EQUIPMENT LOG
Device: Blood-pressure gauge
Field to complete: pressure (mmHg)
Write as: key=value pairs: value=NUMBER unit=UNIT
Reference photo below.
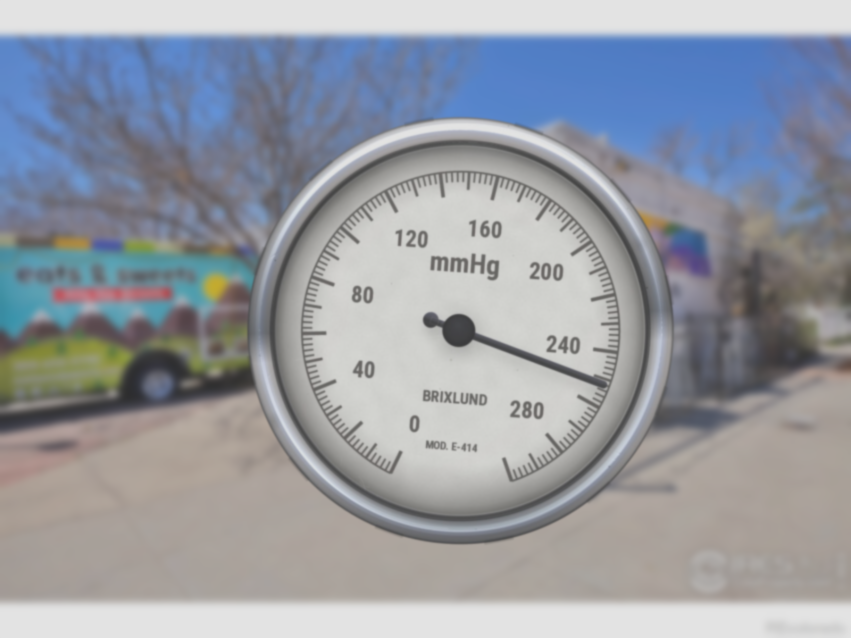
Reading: value=252 unit=mmHg
